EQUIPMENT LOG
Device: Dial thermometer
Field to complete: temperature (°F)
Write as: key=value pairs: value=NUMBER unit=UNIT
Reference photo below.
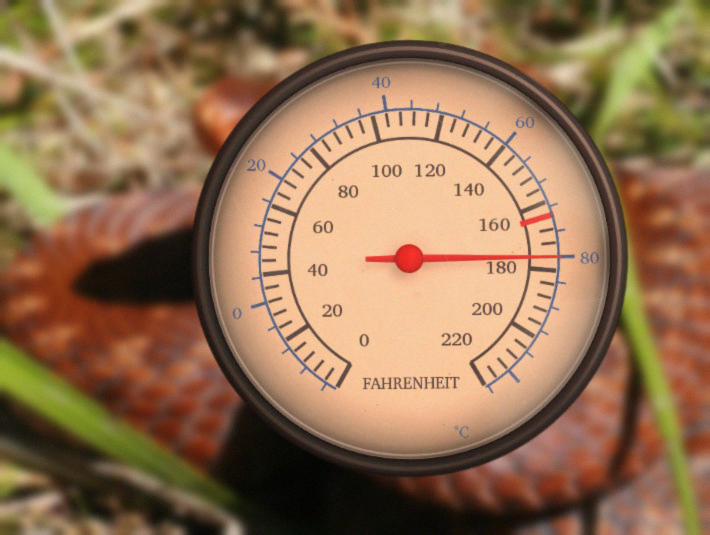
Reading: value=176 unit=°F
